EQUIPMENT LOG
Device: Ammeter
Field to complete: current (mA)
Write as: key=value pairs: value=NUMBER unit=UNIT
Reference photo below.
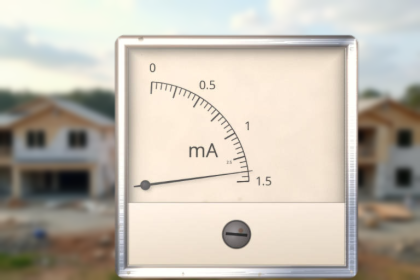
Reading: value=1.4 unit=mA
